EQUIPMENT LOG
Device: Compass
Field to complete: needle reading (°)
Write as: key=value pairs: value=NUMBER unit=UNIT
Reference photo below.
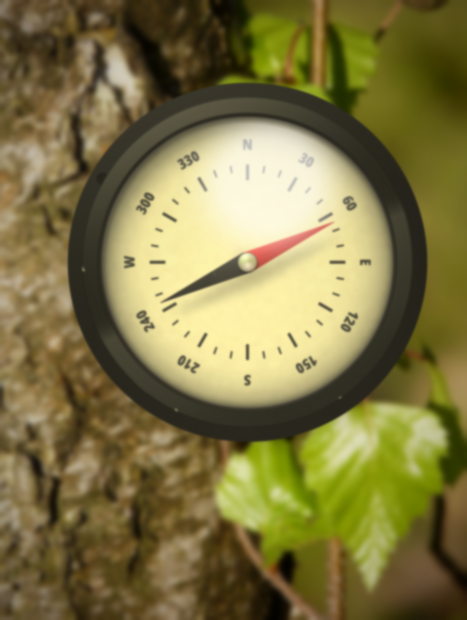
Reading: value=65 unit=°
